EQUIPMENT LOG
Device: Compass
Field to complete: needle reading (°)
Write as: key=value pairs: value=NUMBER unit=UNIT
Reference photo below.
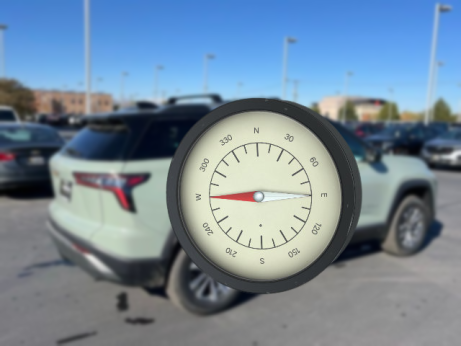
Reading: value=270 unit=°
